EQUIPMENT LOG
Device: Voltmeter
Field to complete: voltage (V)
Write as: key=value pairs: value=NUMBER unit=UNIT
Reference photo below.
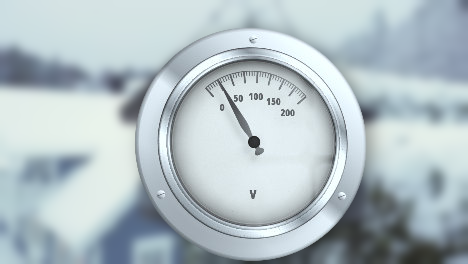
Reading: value=25 unit=V
